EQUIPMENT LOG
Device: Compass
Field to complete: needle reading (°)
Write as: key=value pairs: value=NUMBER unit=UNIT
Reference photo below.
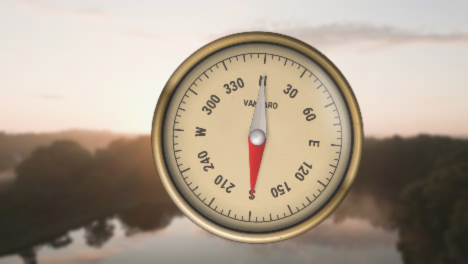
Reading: value=180 unit=°
